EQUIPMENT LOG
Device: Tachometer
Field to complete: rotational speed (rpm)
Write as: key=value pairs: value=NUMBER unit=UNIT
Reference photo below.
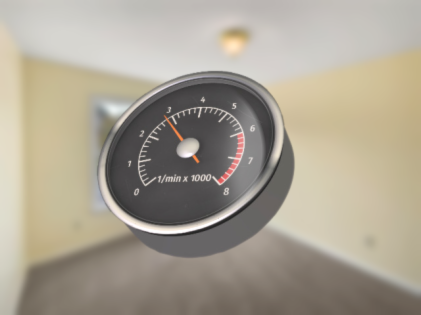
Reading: value=2800 unit=rpm
